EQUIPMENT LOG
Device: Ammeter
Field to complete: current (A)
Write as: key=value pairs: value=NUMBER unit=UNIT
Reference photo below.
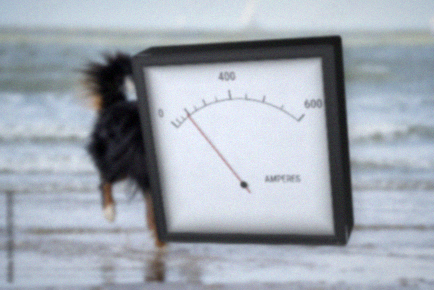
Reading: value=200 unit=A
